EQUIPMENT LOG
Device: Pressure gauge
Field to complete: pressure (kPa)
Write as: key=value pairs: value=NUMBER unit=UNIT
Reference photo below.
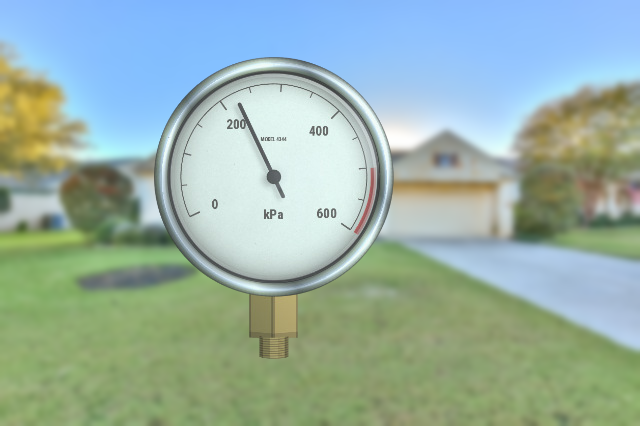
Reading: value=225 unit=kPa
